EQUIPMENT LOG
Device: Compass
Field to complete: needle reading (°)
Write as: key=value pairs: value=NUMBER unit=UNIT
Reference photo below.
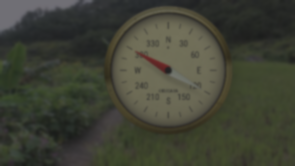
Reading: value=300 unit=°
